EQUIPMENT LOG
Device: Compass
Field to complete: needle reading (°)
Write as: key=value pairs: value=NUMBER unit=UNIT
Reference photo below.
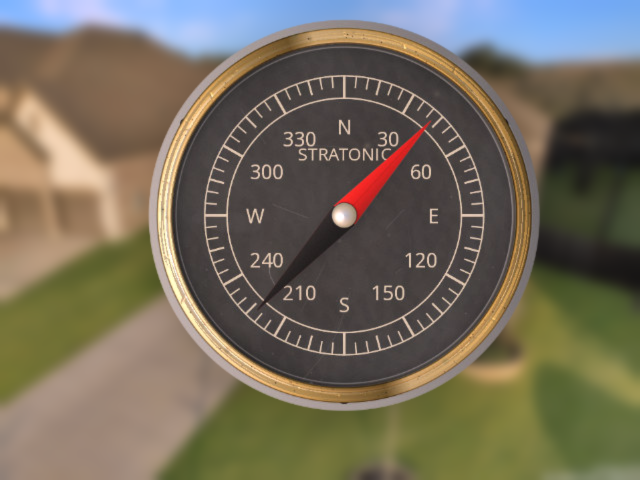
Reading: value=42.5 unit=°
